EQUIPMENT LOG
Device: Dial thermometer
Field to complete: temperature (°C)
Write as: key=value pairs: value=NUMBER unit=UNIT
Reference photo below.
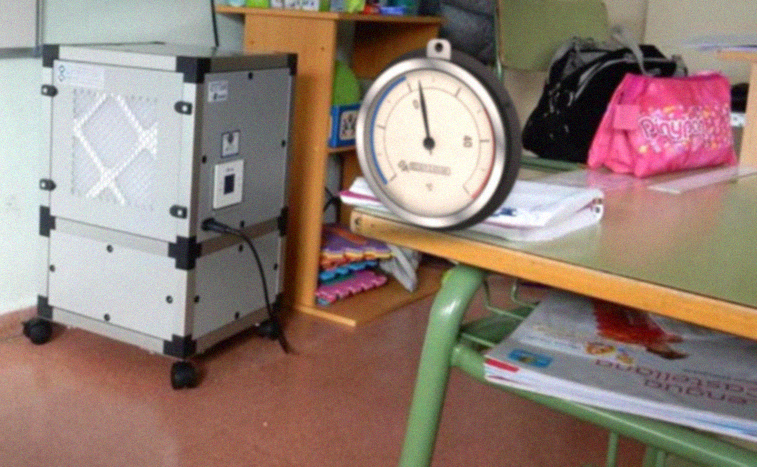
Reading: value=5 unit=°C
